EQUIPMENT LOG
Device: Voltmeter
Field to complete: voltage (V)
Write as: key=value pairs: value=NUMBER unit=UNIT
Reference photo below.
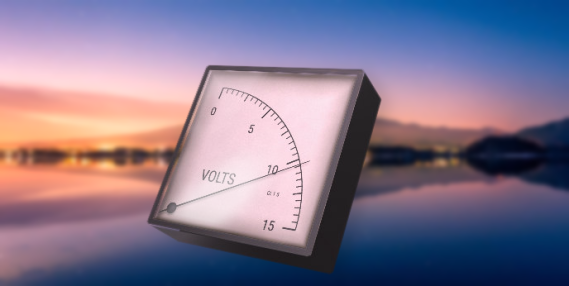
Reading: value=10.5 unit=V
